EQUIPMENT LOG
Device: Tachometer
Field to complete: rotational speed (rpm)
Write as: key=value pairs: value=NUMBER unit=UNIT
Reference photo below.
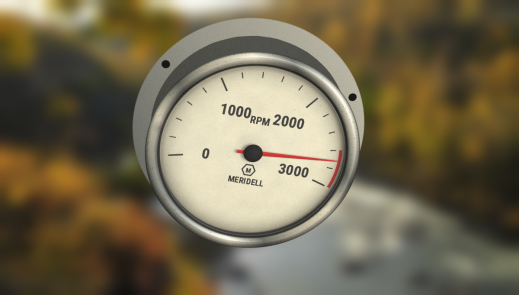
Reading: value=2700 unit=rpm
